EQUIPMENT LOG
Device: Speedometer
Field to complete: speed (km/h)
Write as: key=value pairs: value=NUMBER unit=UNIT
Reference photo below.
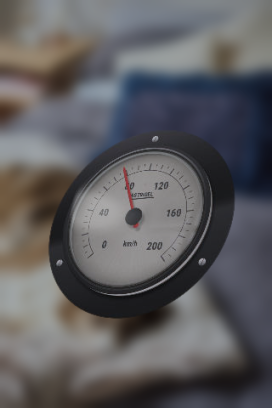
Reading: value=80 unit=km/h
